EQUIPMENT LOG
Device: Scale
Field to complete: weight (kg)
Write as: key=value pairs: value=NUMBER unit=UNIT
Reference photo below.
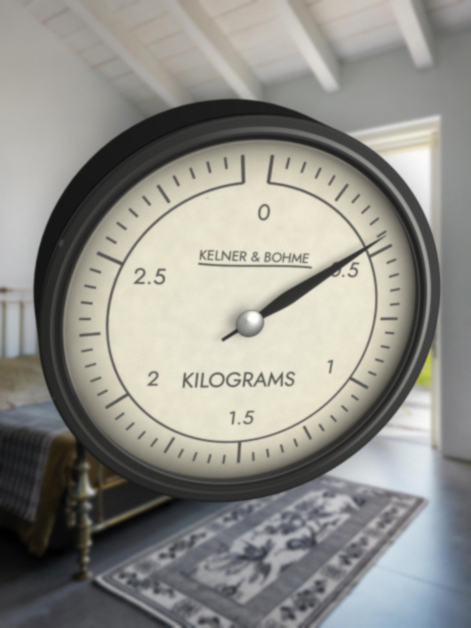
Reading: value=0.45 unit=kg
